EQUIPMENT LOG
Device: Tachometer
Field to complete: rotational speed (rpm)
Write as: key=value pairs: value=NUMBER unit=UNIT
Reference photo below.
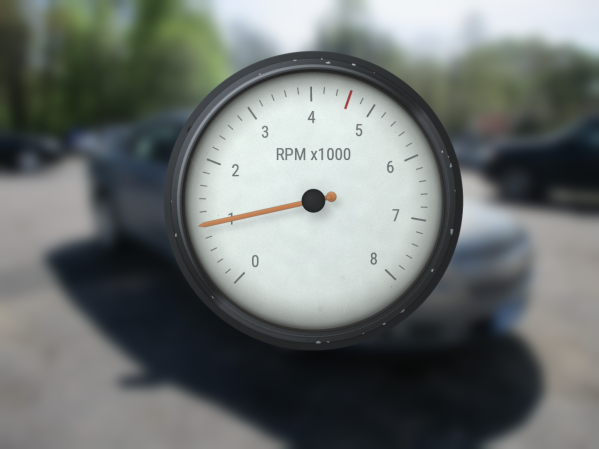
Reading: value=1000 unit=rpm
